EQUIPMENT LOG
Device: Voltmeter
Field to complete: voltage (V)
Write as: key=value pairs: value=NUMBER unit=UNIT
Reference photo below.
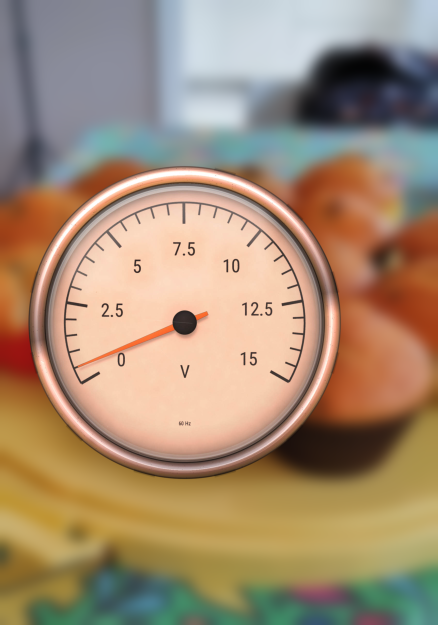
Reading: value=0.5 unit=V
